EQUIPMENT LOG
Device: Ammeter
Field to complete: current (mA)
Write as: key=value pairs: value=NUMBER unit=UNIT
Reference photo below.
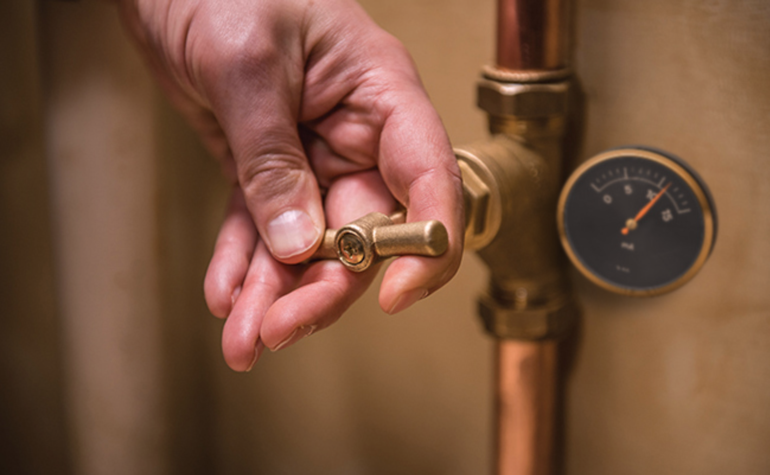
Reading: value=11 unit=mA
